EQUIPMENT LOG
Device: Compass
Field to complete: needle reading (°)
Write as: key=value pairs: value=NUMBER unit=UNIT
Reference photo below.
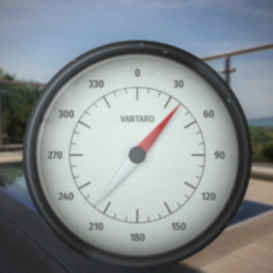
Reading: value=40 unit=°
